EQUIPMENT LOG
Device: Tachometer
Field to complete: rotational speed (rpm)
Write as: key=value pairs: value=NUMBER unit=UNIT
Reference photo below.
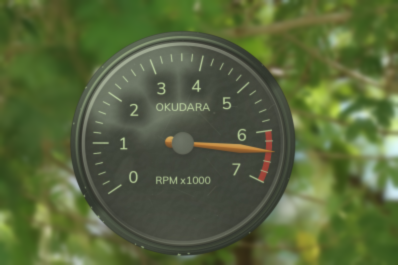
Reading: value=6400 unit=rpm
